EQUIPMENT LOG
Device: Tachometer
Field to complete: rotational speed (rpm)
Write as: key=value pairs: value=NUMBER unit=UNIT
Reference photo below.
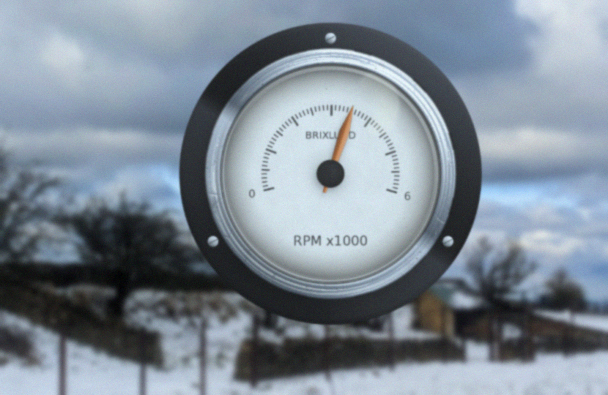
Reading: value=3500 unit=rpm
